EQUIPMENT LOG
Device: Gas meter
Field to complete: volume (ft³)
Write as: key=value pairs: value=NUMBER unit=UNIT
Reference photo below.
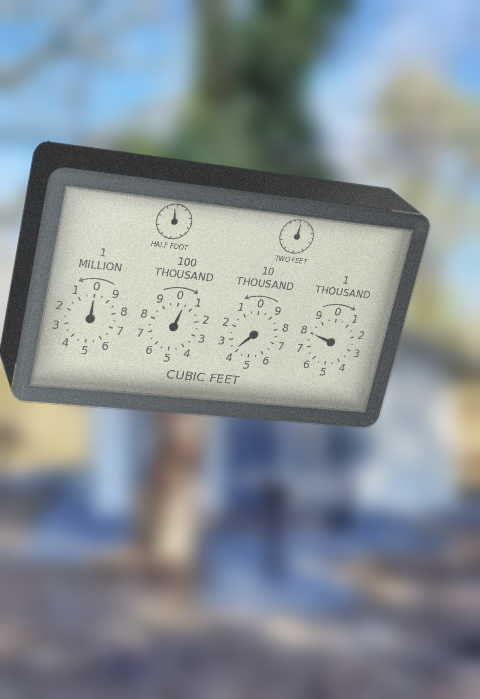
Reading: value=3800 unit=ft³
